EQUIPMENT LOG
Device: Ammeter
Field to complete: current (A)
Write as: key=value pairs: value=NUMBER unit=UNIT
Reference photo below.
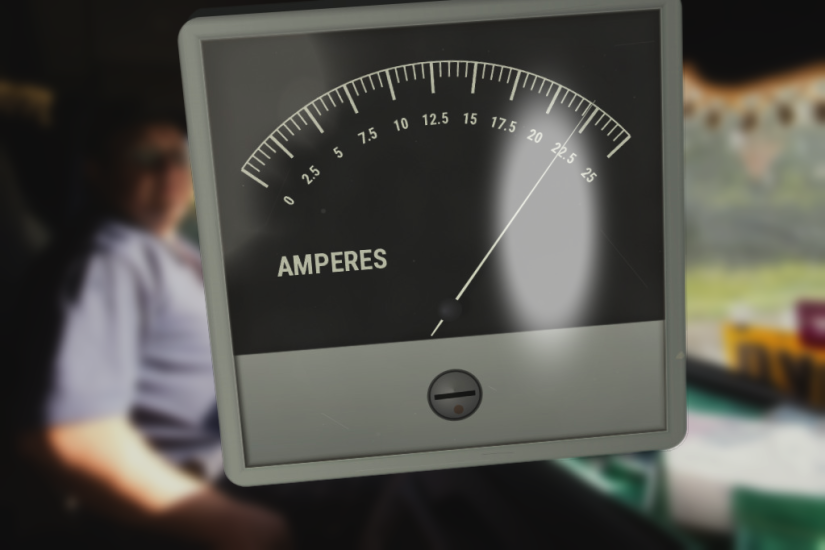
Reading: value=22 unit=A
